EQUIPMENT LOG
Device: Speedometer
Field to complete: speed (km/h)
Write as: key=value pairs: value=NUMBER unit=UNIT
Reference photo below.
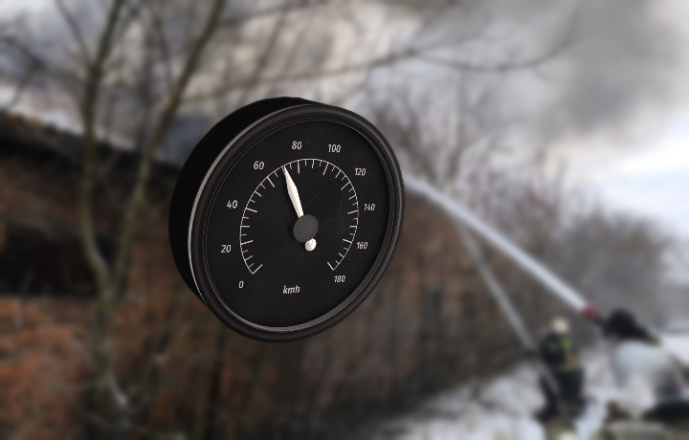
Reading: value=70 unit=km/h
